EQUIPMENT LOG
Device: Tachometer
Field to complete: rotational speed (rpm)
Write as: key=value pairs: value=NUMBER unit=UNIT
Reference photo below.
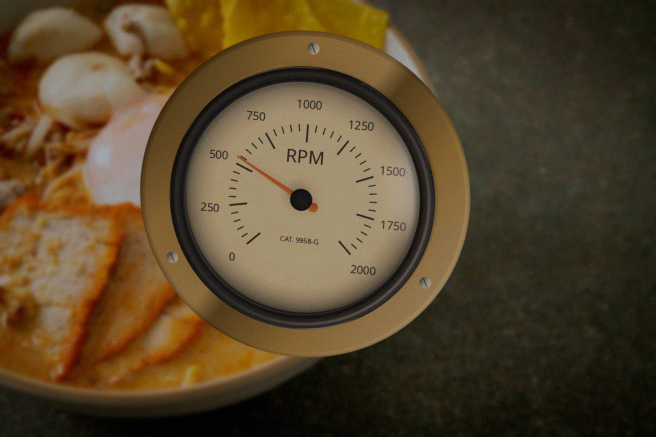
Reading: value=550 unit=rpm
